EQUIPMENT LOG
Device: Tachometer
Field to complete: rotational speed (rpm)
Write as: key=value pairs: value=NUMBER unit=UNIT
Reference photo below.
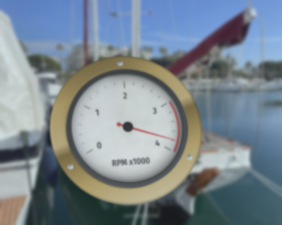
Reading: value=3800 unit=rpm
